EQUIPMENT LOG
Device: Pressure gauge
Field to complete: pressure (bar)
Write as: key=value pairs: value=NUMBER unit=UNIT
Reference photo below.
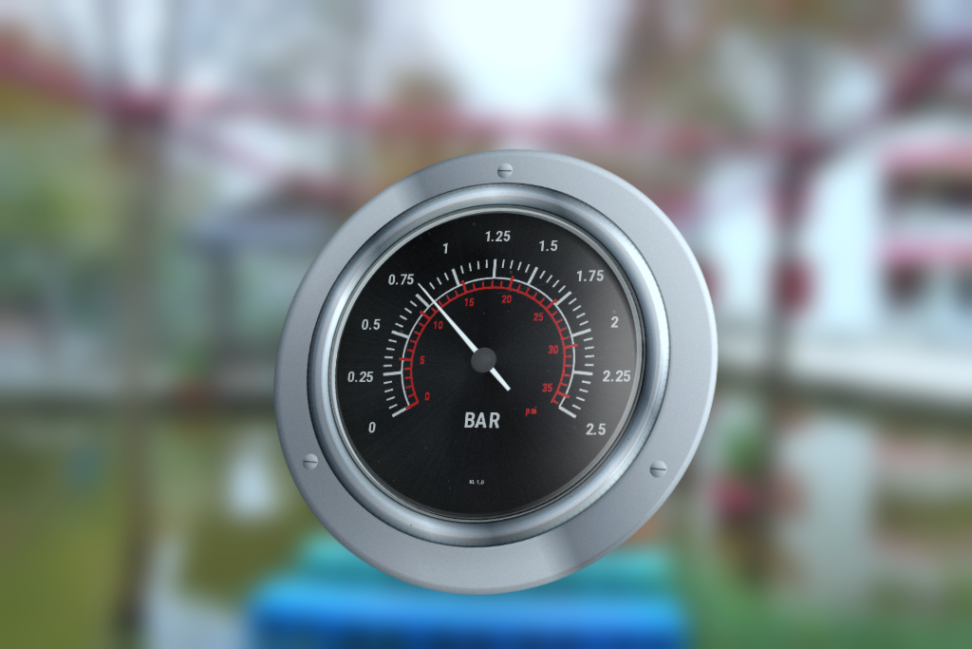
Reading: value=0.8 unit=bar
